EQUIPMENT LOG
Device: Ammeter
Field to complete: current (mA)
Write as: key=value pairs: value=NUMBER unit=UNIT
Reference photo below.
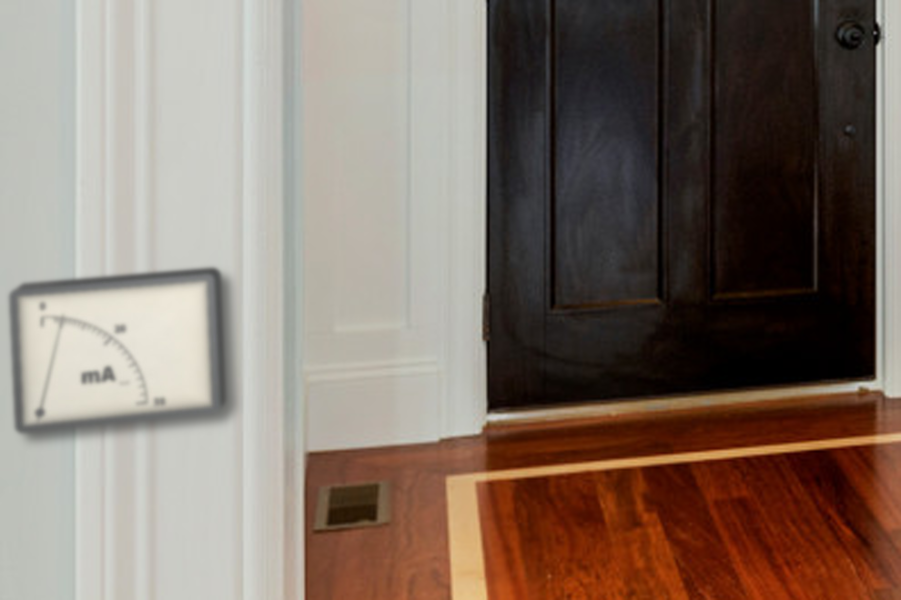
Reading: value=10 unit=mA
